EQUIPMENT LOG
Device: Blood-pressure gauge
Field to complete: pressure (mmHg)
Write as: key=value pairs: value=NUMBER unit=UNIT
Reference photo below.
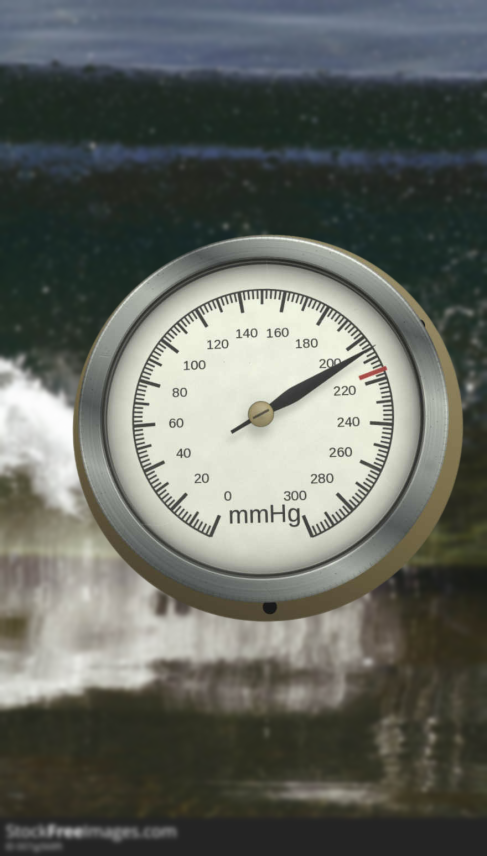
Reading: value=206 unit=mmHg
